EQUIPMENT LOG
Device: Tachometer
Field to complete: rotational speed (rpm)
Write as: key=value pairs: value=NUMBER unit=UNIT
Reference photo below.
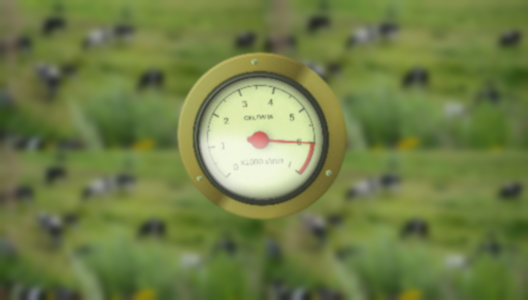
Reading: value=6000 unit=rpm
